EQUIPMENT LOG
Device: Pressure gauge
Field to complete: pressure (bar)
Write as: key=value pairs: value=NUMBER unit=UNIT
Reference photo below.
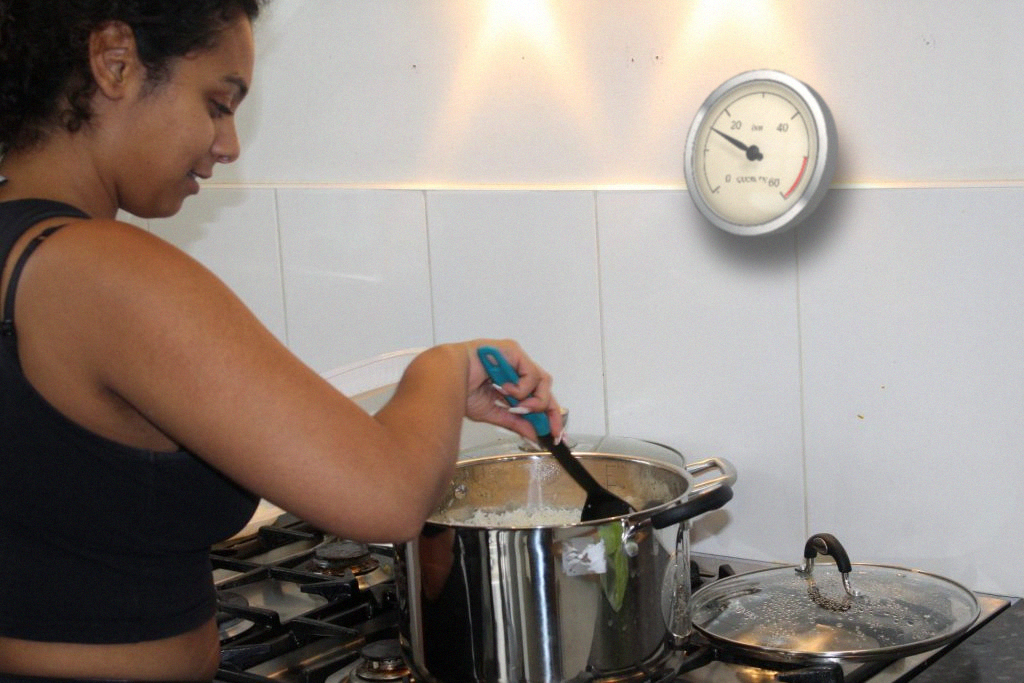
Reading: value=15 unit=bar
